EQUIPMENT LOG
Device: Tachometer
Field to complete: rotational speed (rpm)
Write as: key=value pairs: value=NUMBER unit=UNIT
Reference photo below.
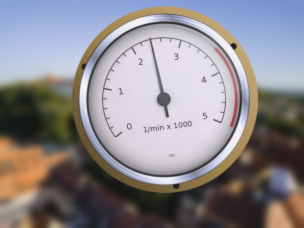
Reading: value=2400 unit=rpm
